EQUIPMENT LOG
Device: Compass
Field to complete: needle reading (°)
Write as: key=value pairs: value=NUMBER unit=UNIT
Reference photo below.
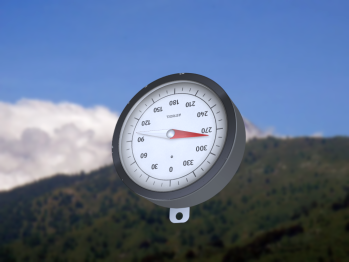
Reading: value=280 unit=°
